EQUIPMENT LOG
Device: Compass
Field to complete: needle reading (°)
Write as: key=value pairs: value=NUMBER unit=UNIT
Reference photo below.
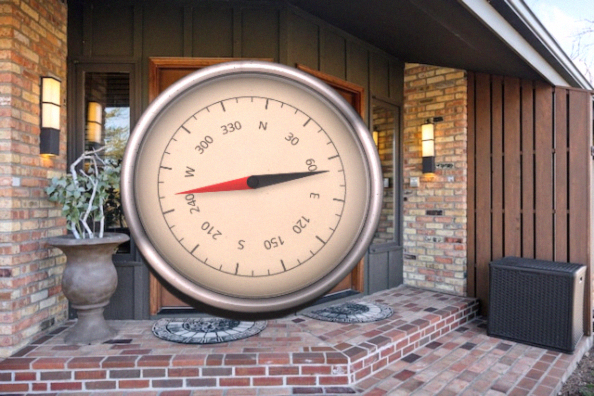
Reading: value=250 unit=°
